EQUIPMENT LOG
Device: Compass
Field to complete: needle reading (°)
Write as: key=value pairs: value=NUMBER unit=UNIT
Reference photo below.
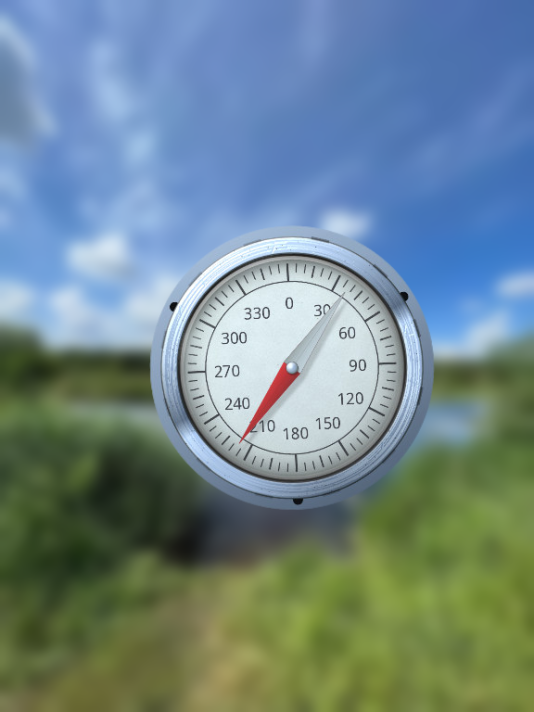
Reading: value=217.5 unit=°
